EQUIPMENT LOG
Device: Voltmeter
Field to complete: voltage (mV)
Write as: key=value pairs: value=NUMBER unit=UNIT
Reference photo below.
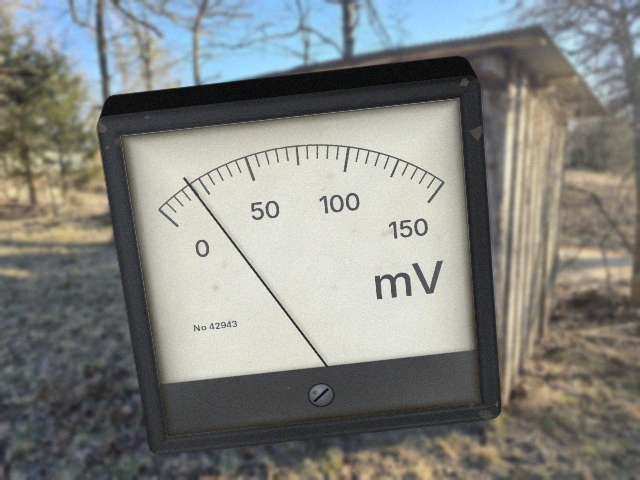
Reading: value=20 unit=mV
